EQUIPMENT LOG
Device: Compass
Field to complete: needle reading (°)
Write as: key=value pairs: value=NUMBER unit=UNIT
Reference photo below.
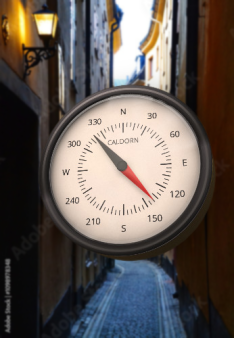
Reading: value=140 unit=°
